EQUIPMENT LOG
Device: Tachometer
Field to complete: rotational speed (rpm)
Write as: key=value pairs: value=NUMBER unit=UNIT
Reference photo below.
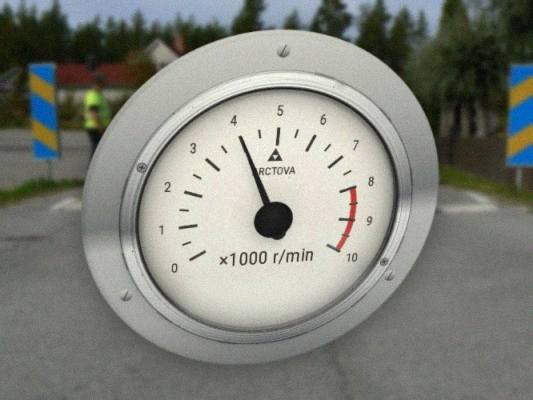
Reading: value=4000 unit=rpm
